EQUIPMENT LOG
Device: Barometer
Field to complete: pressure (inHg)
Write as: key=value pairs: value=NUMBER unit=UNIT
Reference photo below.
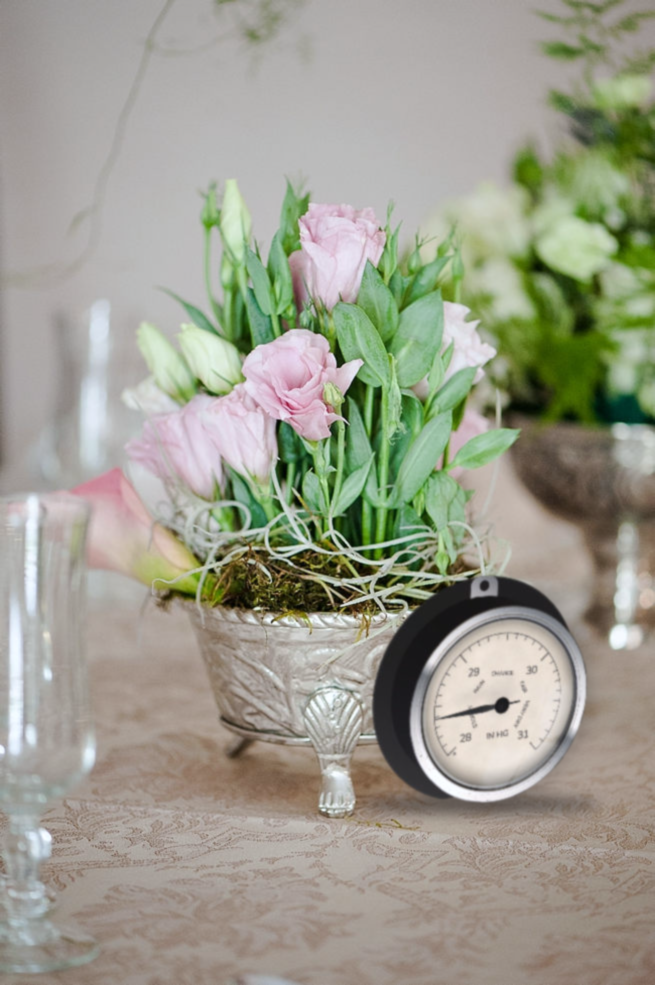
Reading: value=28.4 unit=inHg
